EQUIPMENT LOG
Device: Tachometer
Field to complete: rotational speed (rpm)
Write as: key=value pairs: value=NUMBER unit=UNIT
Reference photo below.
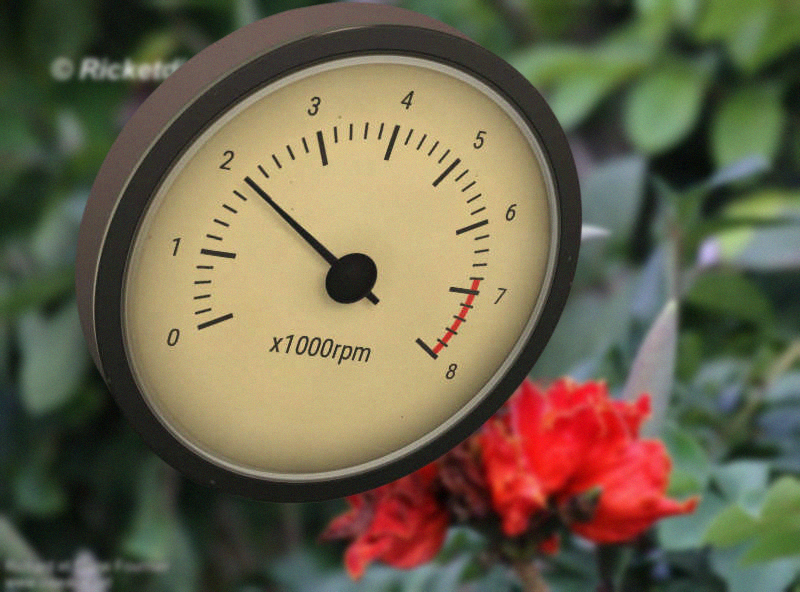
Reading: value=2000 unit=rpm
